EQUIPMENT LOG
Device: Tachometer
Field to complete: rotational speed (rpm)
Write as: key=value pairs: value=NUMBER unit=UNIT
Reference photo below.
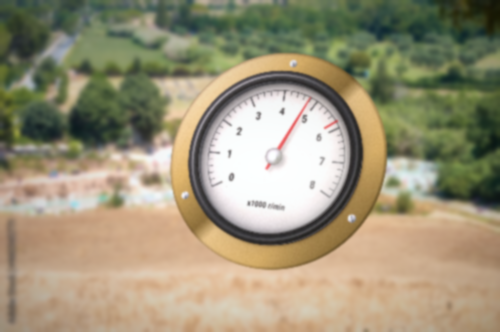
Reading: value=4800 unit=rpm
